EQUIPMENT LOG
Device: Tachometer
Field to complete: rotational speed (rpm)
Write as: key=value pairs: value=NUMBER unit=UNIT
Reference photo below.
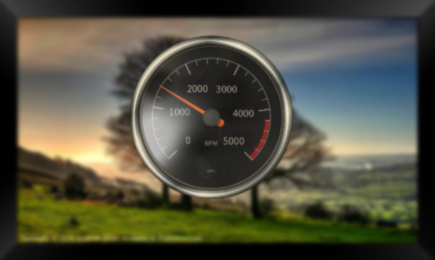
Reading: value=1400 unit=rpm
